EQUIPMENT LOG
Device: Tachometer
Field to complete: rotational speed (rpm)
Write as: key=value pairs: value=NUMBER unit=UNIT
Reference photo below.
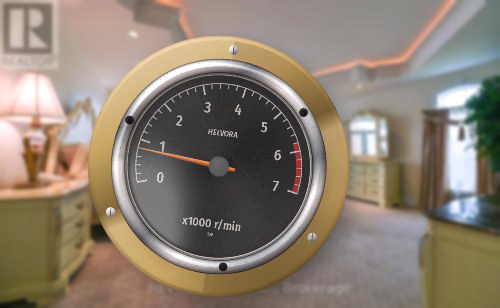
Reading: value=800 unit=rpm
